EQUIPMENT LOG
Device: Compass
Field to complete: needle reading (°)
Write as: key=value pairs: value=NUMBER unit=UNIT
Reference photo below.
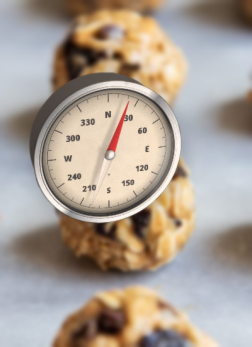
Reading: value=20 unit=°
